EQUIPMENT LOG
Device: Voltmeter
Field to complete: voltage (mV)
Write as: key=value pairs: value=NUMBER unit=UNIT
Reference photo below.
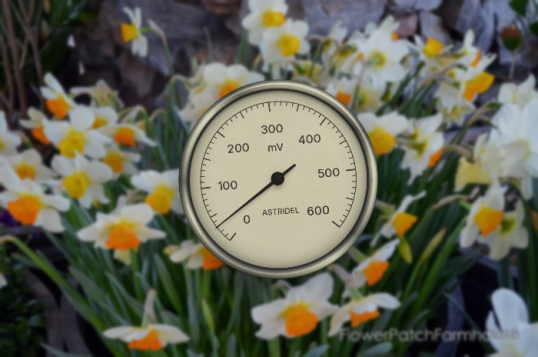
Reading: value=30 unit=mV
